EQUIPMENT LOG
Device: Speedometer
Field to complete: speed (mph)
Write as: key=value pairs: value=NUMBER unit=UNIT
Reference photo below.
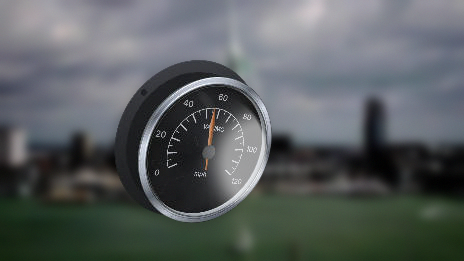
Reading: value=55 unit=mph
